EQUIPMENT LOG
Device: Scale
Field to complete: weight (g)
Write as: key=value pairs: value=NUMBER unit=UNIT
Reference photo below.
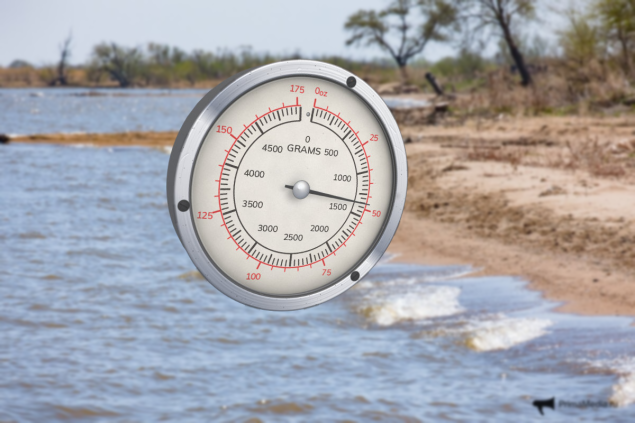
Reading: value=1350 unit=g
